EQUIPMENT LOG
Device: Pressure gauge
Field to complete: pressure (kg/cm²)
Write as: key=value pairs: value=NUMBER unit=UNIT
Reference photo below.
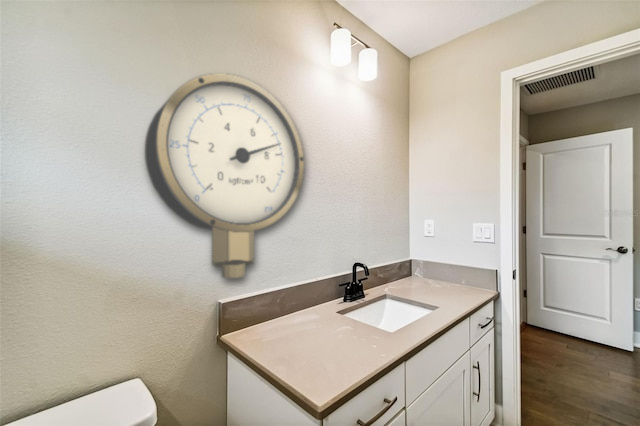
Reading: value=7.5 unit=kg/cm²
